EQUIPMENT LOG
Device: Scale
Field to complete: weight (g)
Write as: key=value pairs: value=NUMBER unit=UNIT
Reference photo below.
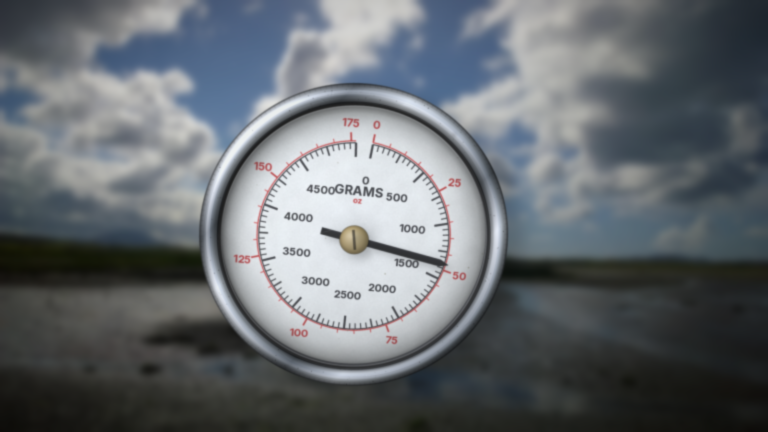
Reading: value=1350 unit=g
